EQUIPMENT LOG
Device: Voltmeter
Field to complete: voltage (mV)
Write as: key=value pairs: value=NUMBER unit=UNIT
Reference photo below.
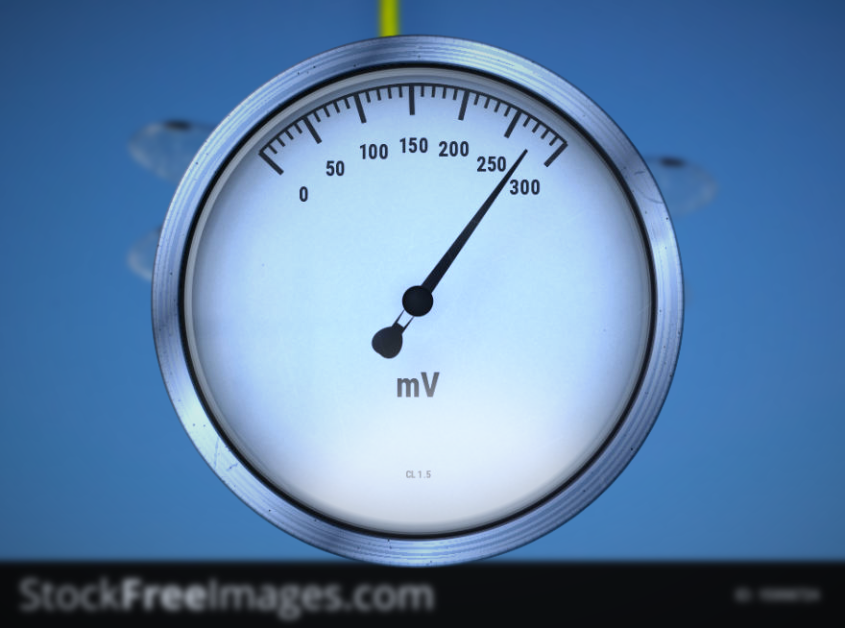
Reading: value=275 unit=mV
